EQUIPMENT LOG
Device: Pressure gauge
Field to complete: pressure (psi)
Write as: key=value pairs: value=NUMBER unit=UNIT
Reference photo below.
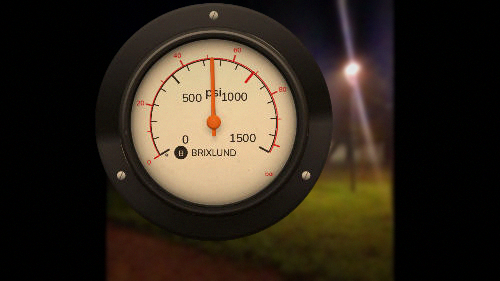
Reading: value=750 unit=psi
